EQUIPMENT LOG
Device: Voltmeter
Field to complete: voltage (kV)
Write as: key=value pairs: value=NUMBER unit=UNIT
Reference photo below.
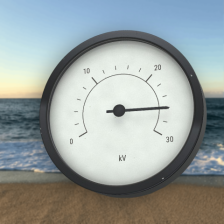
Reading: value=26 unit=kV
